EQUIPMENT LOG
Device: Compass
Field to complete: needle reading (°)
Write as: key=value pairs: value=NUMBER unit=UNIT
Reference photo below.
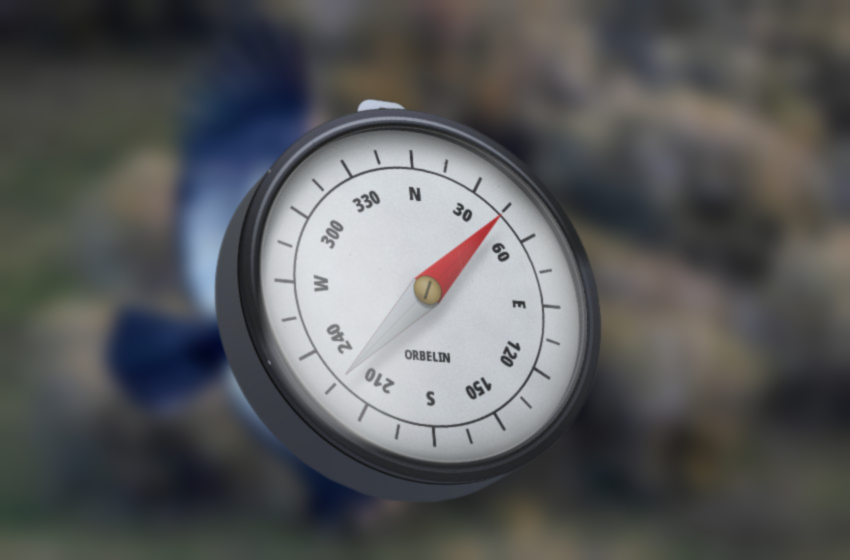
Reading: value=45 unit=°
